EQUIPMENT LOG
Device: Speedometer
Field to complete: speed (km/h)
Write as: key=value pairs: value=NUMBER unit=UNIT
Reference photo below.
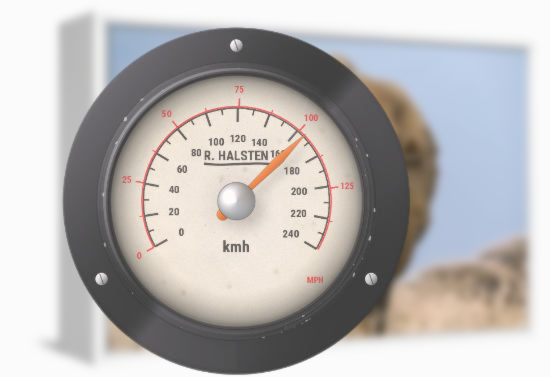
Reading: value=165 unit=km/h
